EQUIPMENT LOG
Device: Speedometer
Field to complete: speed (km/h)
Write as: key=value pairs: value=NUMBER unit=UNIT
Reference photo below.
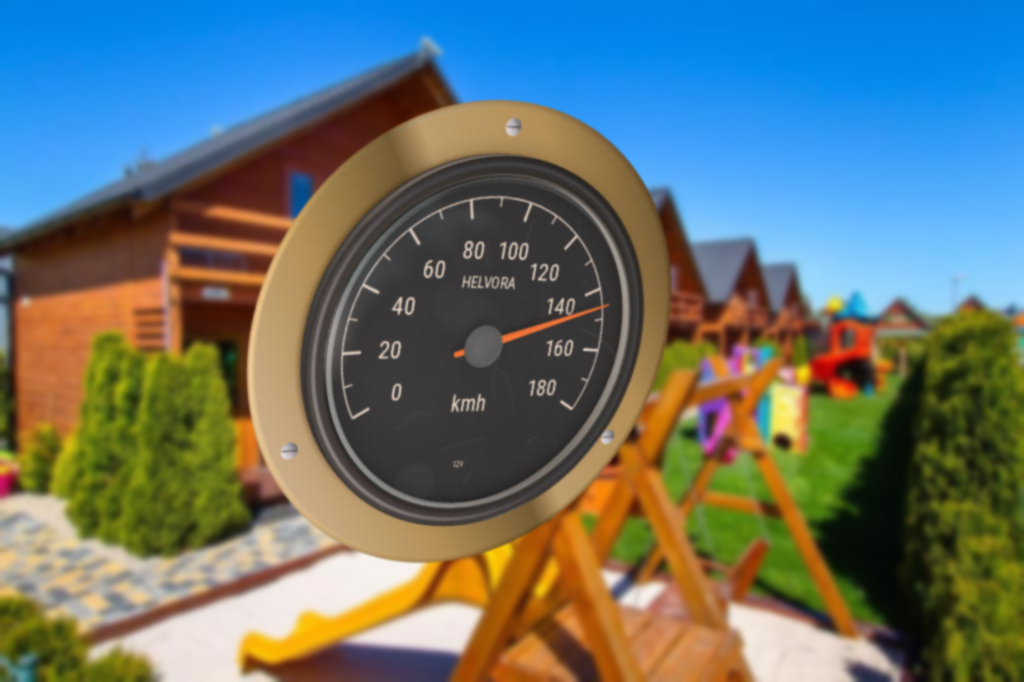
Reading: value=145 unit=km/h
